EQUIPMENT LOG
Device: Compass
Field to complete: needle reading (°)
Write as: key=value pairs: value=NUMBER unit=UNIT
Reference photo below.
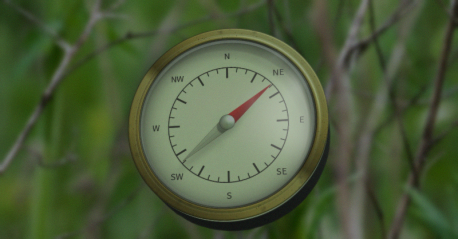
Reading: value=50 unit=°
